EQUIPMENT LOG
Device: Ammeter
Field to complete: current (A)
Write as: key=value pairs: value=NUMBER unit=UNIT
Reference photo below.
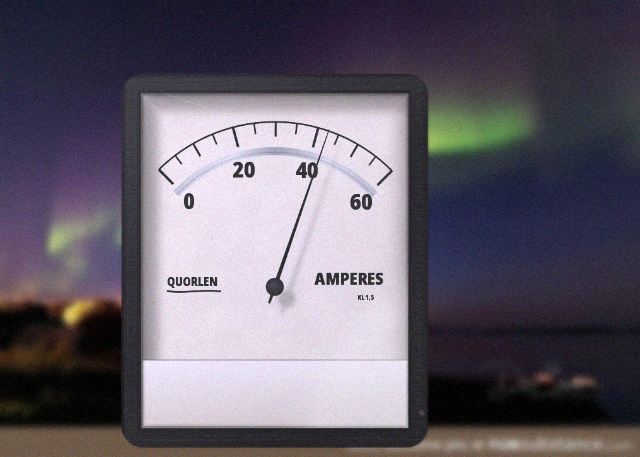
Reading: value=42.5 unit=A
